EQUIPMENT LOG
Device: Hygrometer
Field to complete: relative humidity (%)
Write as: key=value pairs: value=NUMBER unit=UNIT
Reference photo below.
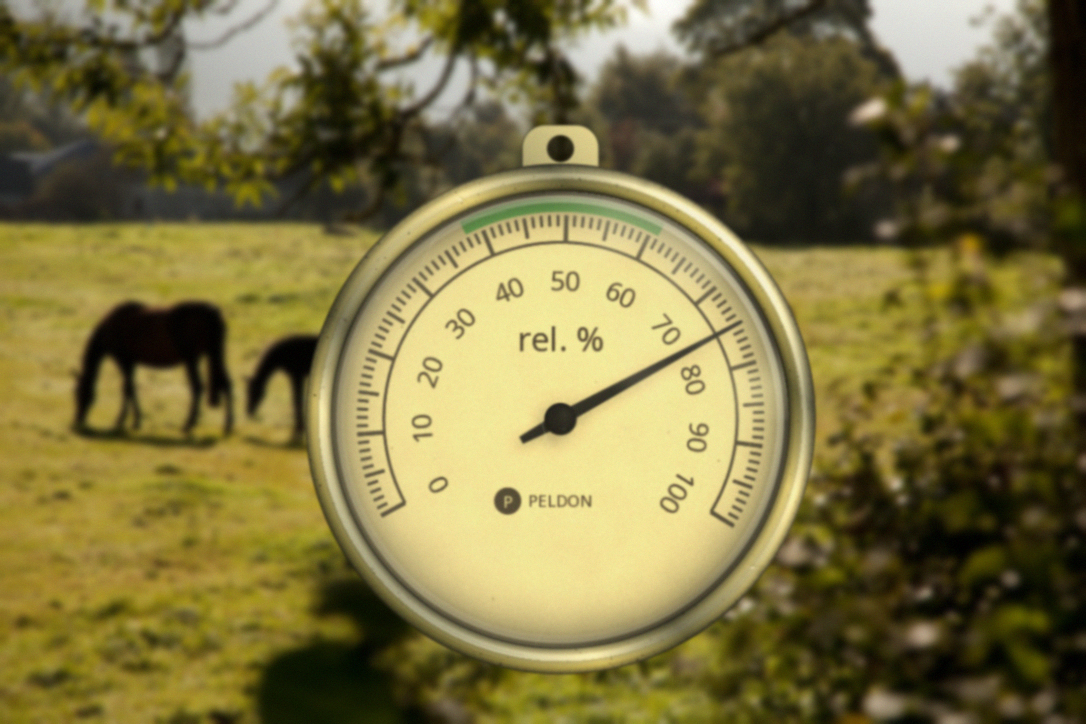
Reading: value=75 unit=%
